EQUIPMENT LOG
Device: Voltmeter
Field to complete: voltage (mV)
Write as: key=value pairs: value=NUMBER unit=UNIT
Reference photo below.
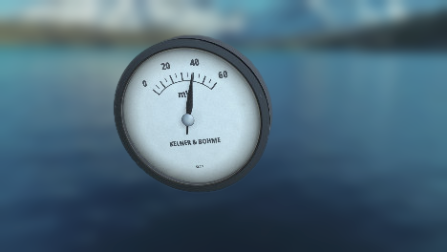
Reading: value=40 unit=mV
